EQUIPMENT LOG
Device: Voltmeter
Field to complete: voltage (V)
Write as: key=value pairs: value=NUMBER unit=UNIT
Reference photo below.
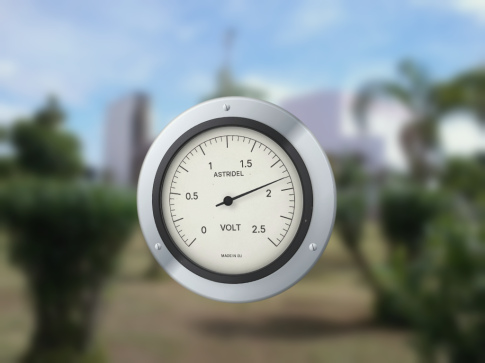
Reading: value=1.9 unit=V
